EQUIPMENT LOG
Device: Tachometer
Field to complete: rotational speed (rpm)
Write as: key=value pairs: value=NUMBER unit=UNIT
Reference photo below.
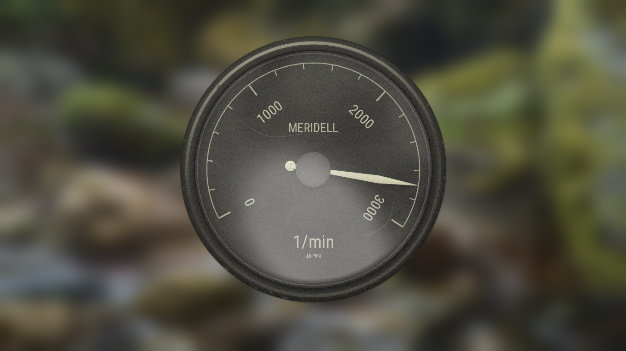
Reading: value=2700 unit=rpm
